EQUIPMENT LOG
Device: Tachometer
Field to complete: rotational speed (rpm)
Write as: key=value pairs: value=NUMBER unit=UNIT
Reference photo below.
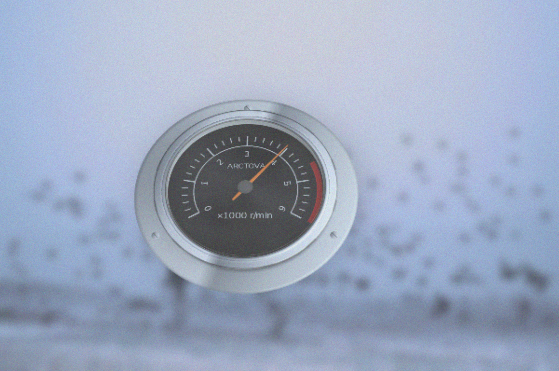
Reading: value=4000 unit=rpm
